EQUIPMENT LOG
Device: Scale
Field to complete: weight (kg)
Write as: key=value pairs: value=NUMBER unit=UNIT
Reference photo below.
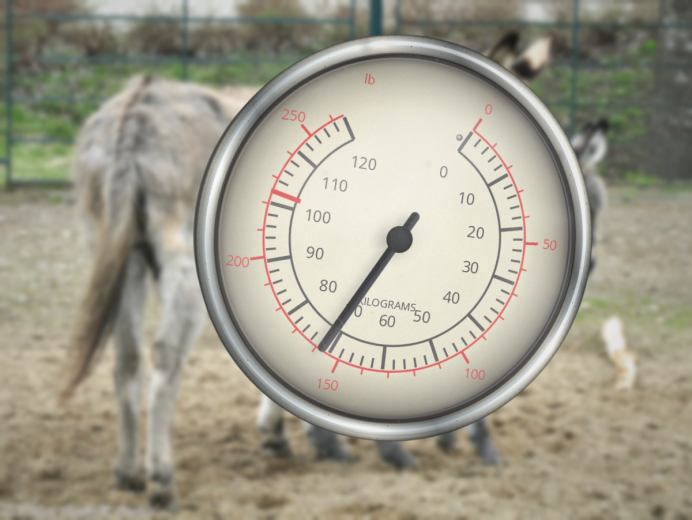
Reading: value=72 unit=kg
